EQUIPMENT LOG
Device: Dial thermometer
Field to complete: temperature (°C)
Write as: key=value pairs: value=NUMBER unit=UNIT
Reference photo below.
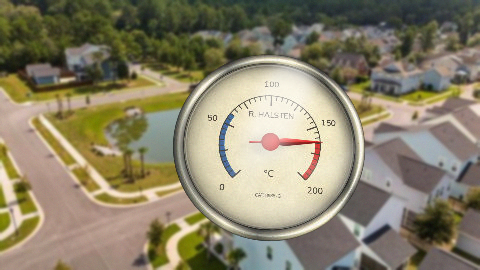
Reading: value=165 unit=°C
